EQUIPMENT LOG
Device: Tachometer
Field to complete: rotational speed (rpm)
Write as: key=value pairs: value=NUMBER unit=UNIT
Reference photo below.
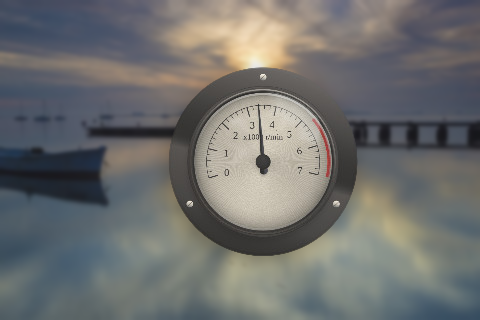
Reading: value=3400 unit=rpm
